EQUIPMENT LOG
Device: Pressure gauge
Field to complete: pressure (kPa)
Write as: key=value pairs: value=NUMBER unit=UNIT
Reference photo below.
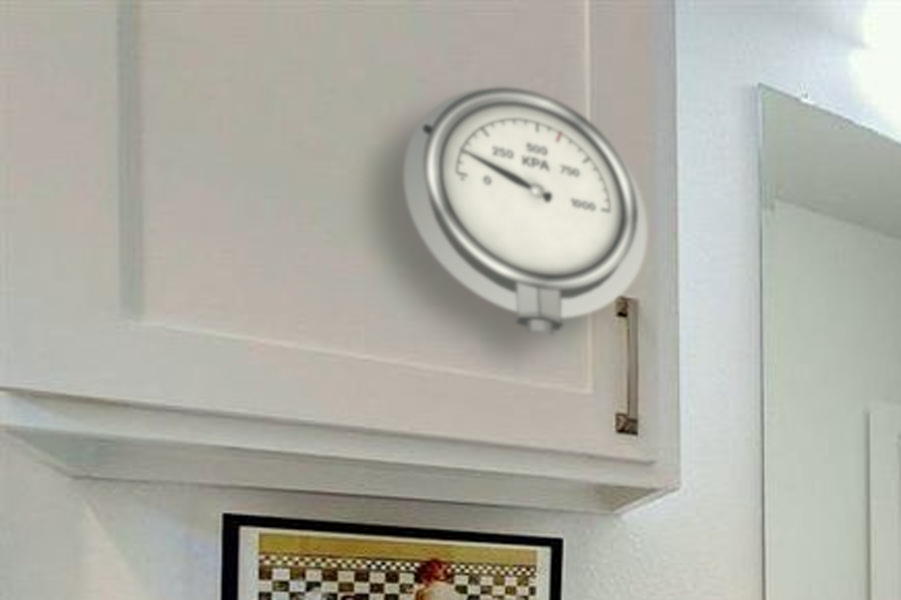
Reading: value=100 unit=kPa
